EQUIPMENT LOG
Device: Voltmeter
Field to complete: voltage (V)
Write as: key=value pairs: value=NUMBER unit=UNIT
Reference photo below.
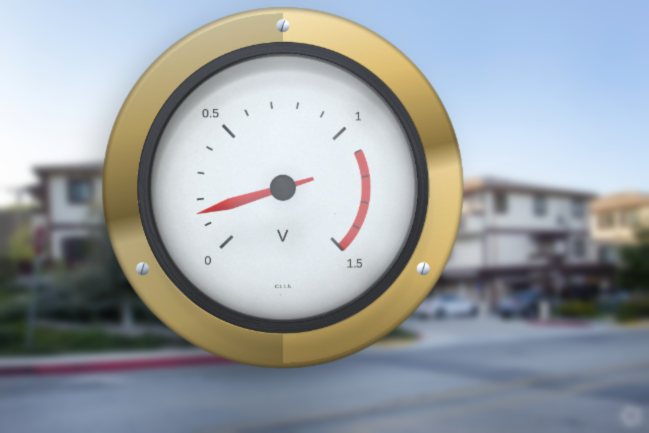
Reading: value=0.15 unit=V
